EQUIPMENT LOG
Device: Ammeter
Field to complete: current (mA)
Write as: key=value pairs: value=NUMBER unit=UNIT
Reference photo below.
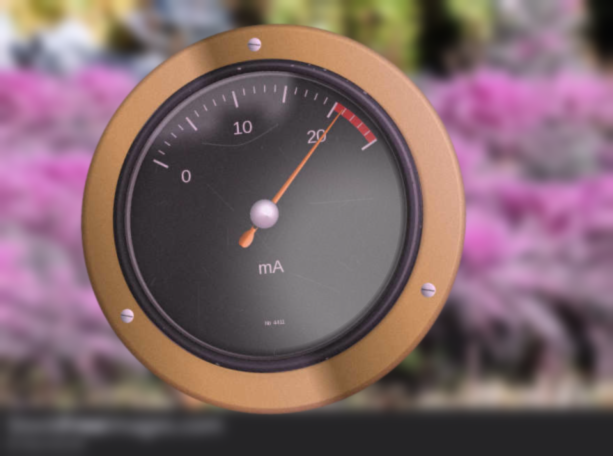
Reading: value=21 unit=mA
